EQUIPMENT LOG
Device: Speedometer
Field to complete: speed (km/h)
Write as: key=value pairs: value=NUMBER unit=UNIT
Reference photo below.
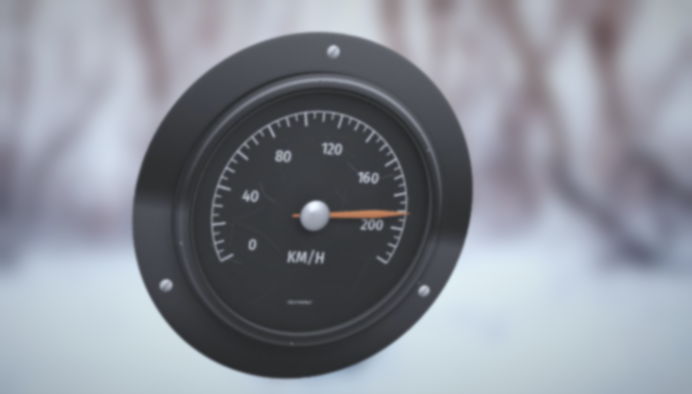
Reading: value=190 unit=km/h
